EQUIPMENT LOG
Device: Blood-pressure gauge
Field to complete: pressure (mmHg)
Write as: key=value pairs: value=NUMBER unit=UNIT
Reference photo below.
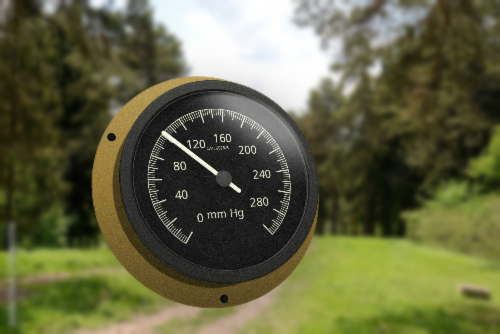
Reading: value=100 unit=mmHg
